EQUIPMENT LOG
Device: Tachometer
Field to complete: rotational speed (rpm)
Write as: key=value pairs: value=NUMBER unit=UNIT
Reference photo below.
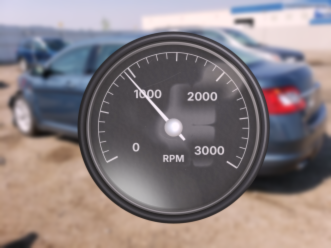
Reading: value=950 unit=rpm
